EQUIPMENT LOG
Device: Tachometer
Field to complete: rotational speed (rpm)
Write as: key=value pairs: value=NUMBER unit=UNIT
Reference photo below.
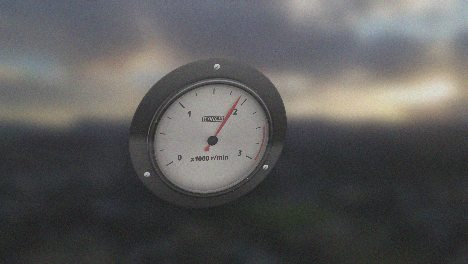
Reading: value=1875 unit=rpm
